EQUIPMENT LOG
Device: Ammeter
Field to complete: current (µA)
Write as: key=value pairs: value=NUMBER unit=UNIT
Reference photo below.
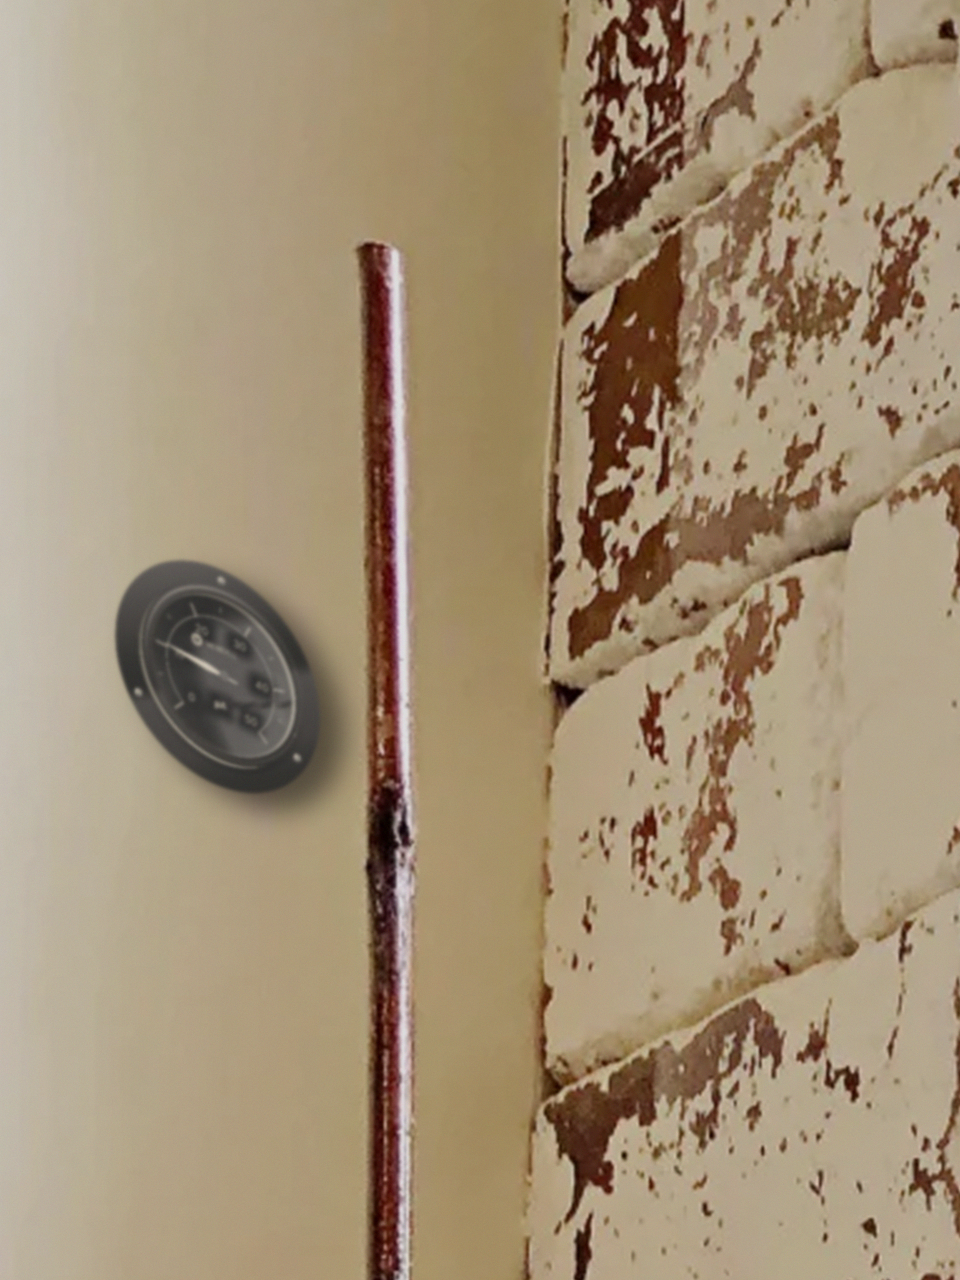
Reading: value=10 unit=µA
